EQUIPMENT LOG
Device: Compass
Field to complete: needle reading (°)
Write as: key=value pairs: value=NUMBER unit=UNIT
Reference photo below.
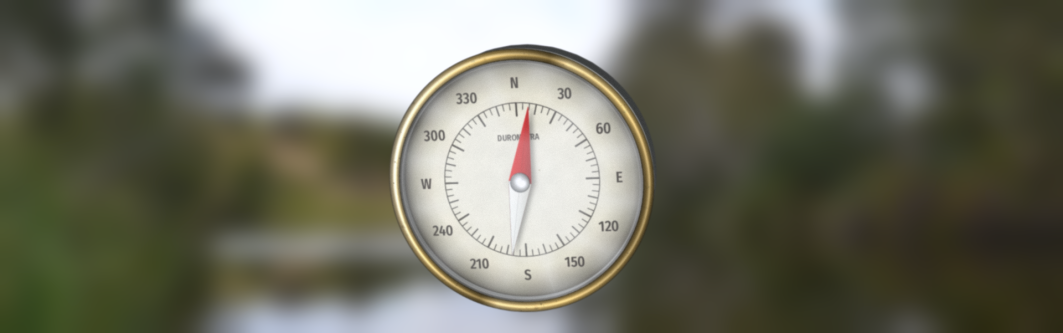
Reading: value=10 unit=°
